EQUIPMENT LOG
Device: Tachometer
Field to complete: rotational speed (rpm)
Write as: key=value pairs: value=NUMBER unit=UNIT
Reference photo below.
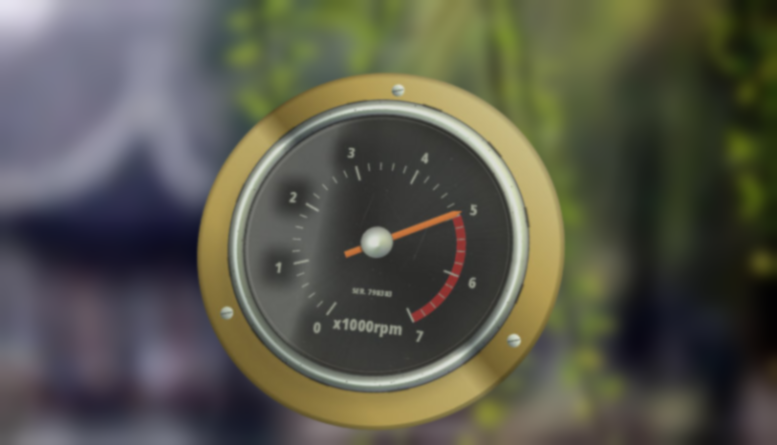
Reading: value=5000 unit=rpm
